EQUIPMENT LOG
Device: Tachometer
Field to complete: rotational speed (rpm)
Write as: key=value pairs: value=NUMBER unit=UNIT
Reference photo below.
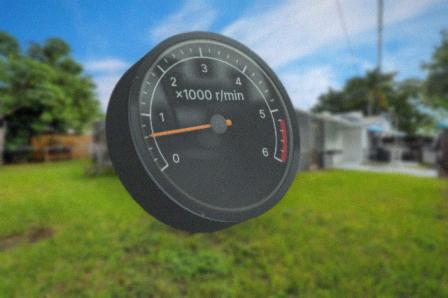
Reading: value=600 unit=rpm
